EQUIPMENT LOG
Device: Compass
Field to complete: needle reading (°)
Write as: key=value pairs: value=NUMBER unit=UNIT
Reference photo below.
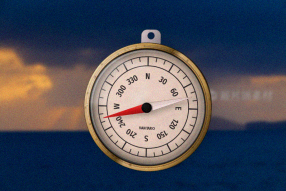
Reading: value=255 unit=°
